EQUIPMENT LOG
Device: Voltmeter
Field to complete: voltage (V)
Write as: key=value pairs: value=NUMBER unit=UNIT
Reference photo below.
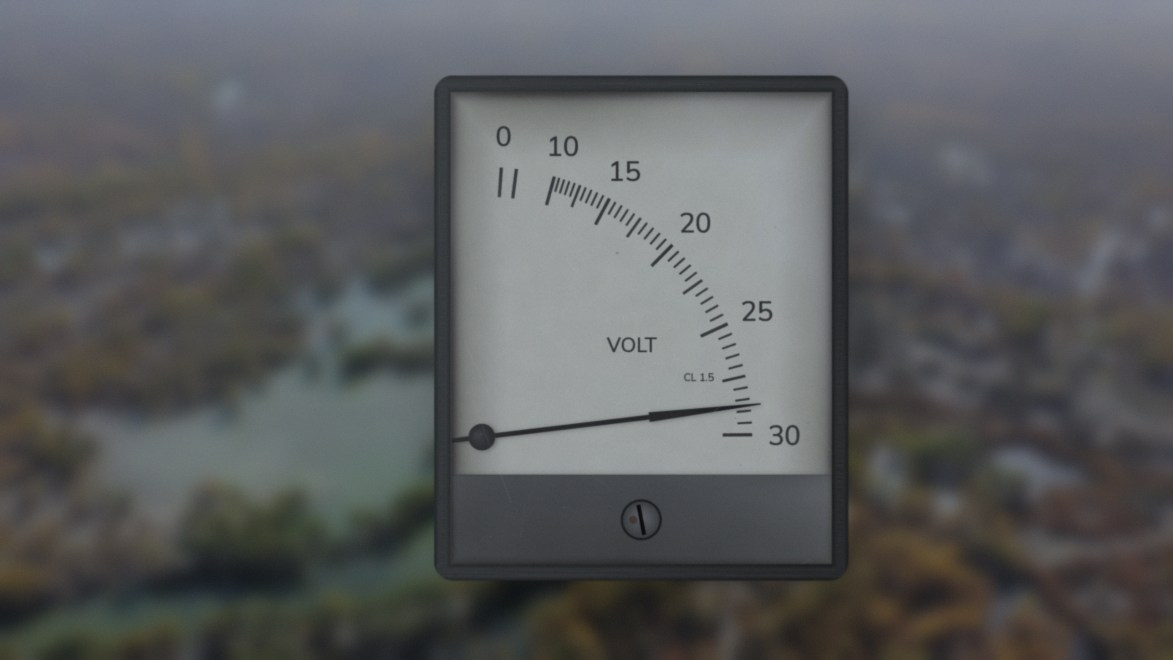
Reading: value=28.75 unit=V
